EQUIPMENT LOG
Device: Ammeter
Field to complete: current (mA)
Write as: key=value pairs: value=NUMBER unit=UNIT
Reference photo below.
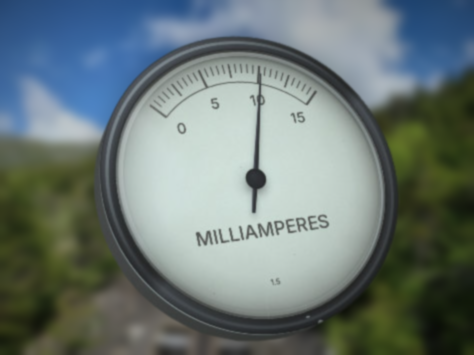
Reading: value=10 unit=mA
